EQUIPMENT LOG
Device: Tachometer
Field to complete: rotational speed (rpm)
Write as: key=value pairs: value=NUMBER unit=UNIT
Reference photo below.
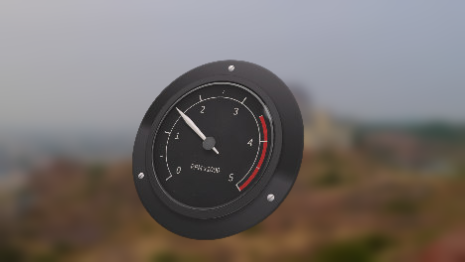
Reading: value=1500 unit=rpm
